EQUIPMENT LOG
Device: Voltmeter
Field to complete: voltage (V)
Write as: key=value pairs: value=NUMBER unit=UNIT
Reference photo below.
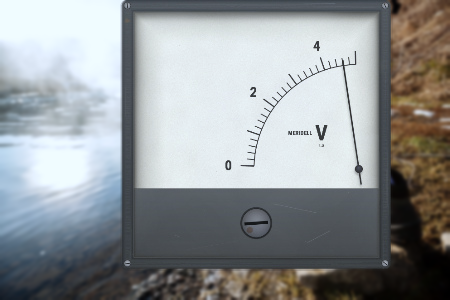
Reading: value=4.6 unit=V
